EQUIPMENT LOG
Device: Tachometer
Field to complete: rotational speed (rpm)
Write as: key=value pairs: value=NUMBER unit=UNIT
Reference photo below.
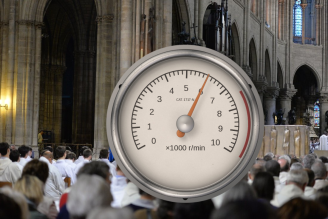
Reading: value=6000 unit=rpm
